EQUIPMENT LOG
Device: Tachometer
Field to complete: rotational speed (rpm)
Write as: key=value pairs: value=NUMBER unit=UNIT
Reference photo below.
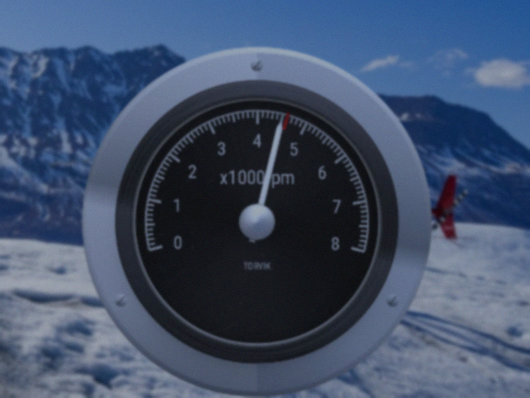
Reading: value=4500 unit=rpm
